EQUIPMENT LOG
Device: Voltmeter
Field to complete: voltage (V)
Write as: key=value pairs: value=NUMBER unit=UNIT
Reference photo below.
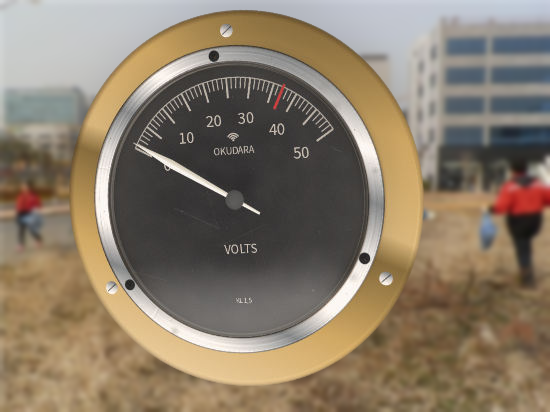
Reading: value=1 unit=V
